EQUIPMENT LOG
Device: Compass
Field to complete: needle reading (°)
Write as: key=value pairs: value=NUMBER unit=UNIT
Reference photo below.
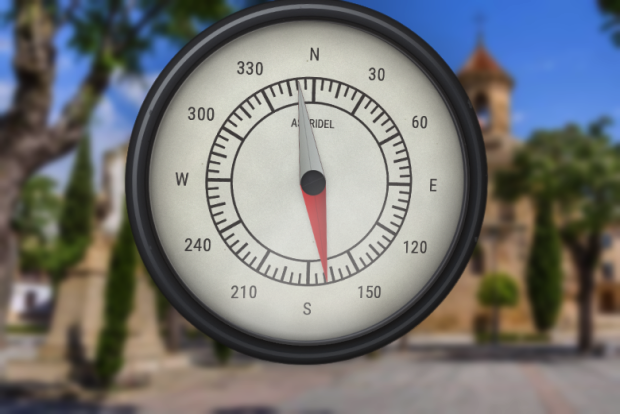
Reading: value=170 unit=°
